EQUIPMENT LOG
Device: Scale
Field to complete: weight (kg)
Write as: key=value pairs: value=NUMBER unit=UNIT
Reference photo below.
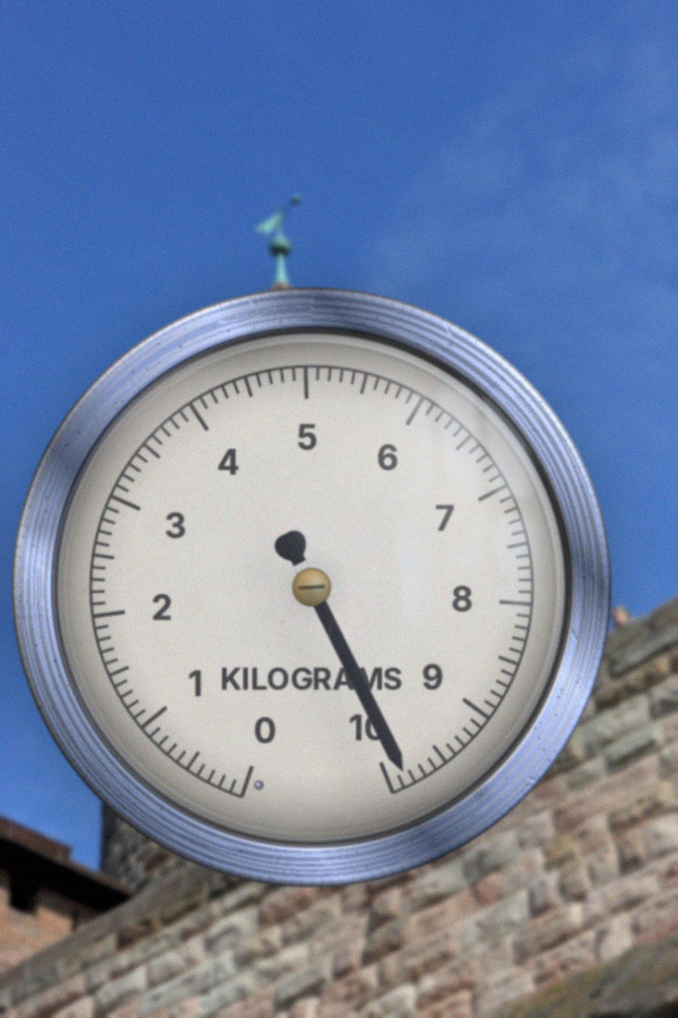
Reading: value=9.85 unit=kg
